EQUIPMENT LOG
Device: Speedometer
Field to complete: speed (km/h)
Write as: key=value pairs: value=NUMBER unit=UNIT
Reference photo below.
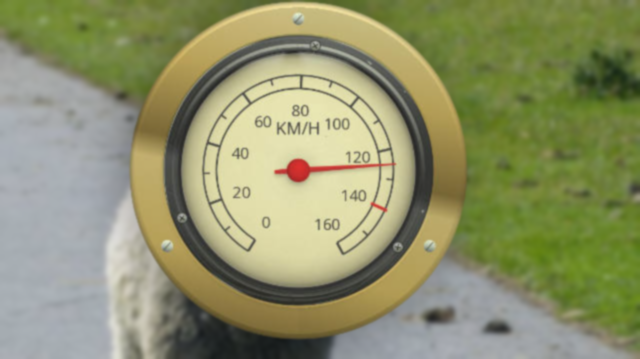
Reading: value=125 unit=km/h
